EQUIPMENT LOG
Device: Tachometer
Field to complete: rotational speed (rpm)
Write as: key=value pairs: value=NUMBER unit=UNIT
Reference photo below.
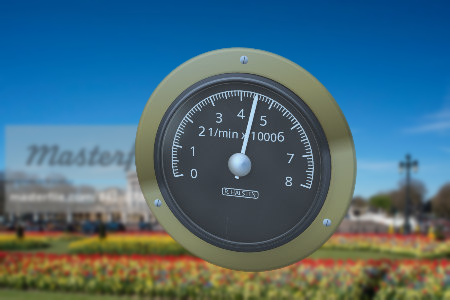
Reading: value=4500 unit=rpm
